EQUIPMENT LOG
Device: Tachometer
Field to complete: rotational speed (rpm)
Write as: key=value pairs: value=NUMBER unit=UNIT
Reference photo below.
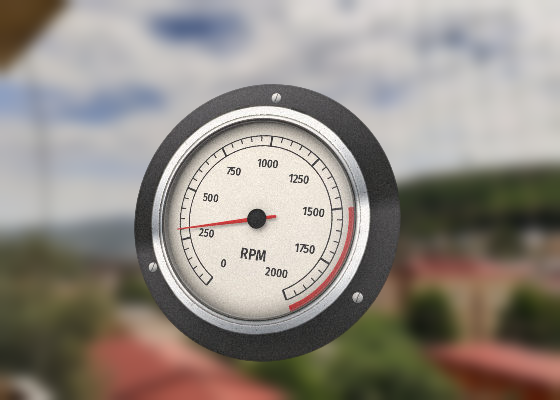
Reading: value=300 unit=rpm
